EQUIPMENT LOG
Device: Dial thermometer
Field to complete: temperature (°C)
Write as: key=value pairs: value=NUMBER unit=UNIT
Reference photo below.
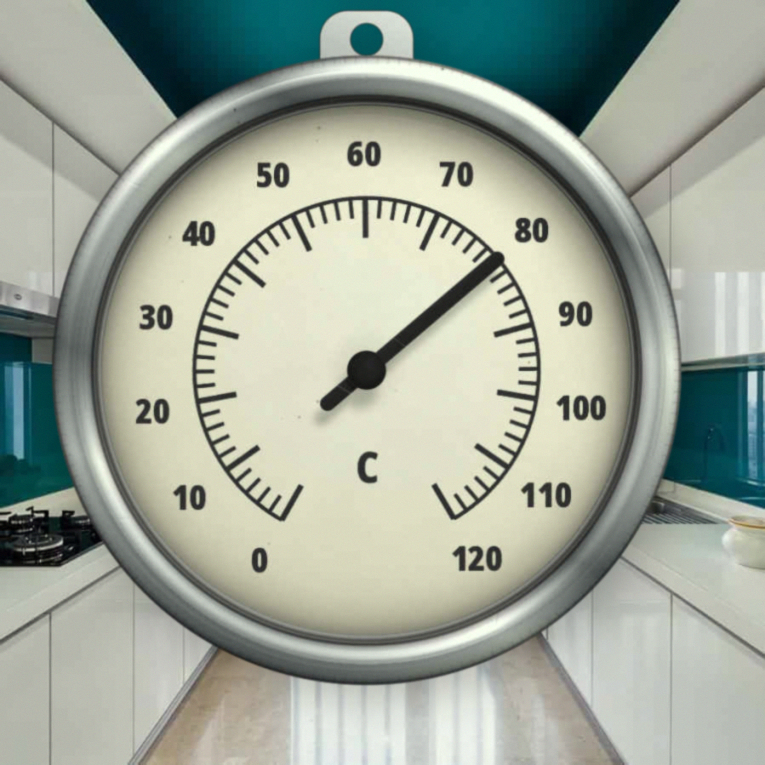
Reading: value=80 unit=°C
